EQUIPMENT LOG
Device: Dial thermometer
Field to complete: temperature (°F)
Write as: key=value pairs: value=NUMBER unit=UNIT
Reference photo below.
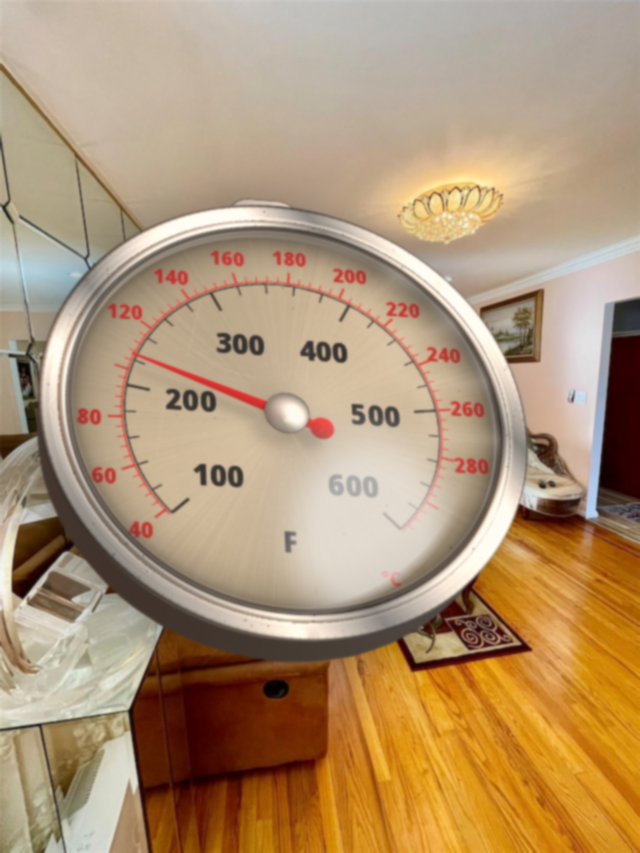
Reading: value=220 unit=°F
